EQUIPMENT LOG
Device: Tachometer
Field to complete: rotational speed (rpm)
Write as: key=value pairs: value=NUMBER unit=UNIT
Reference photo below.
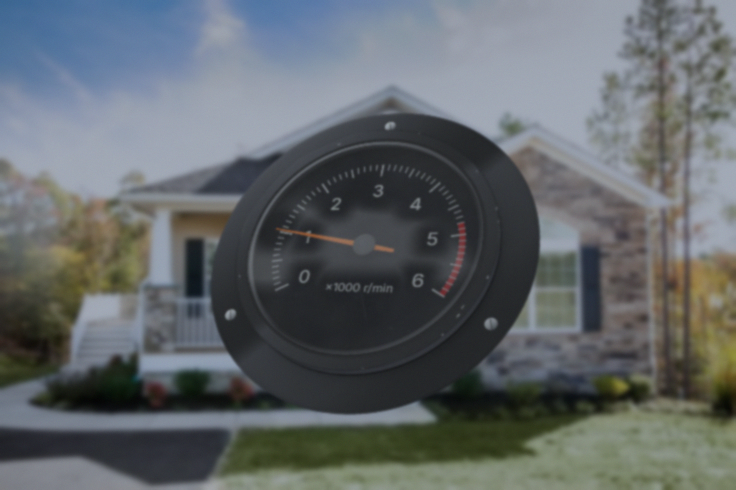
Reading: value=1000 unit=rpm
